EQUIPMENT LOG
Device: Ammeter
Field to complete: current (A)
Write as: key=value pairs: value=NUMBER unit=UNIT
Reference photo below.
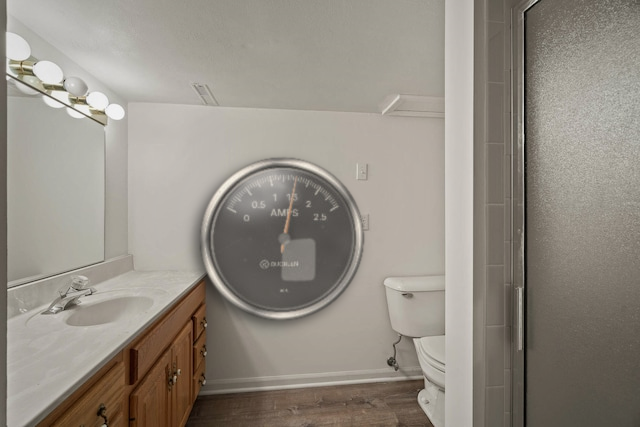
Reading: value=1.5 unit=A
